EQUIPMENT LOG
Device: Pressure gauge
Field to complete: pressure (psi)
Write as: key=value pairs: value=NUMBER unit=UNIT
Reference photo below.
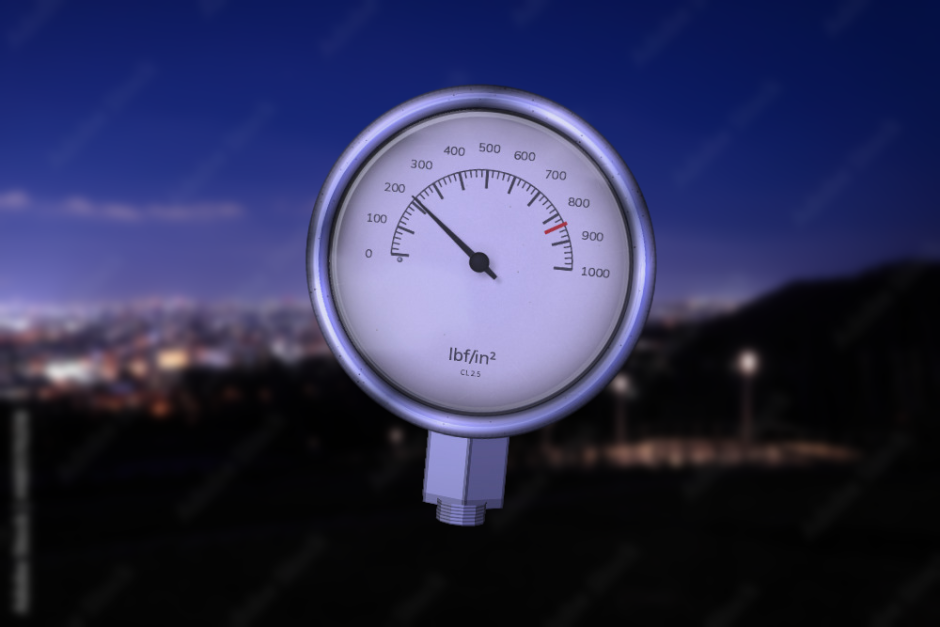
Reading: value=220 unit=psi
